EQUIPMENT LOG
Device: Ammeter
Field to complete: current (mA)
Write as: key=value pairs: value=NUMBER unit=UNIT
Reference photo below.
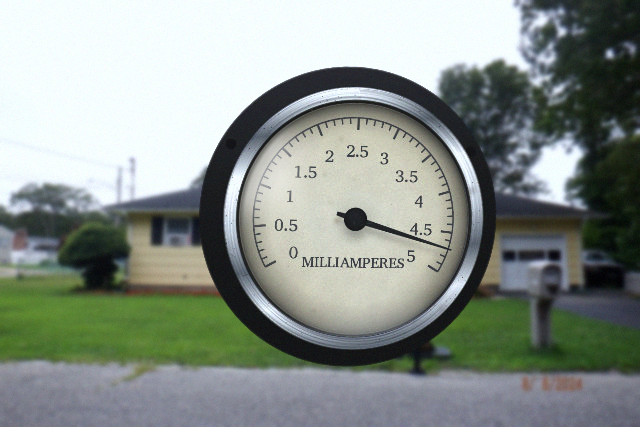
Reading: value=4.7 unit=mA
